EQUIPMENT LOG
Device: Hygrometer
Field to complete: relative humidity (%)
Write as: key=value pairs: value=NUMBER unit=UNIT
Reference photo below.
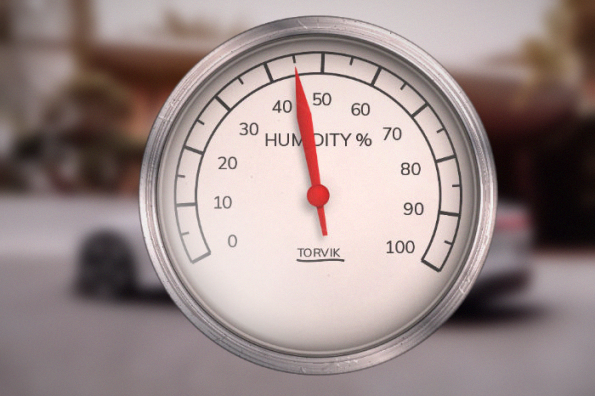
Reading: value=45 unit=%
